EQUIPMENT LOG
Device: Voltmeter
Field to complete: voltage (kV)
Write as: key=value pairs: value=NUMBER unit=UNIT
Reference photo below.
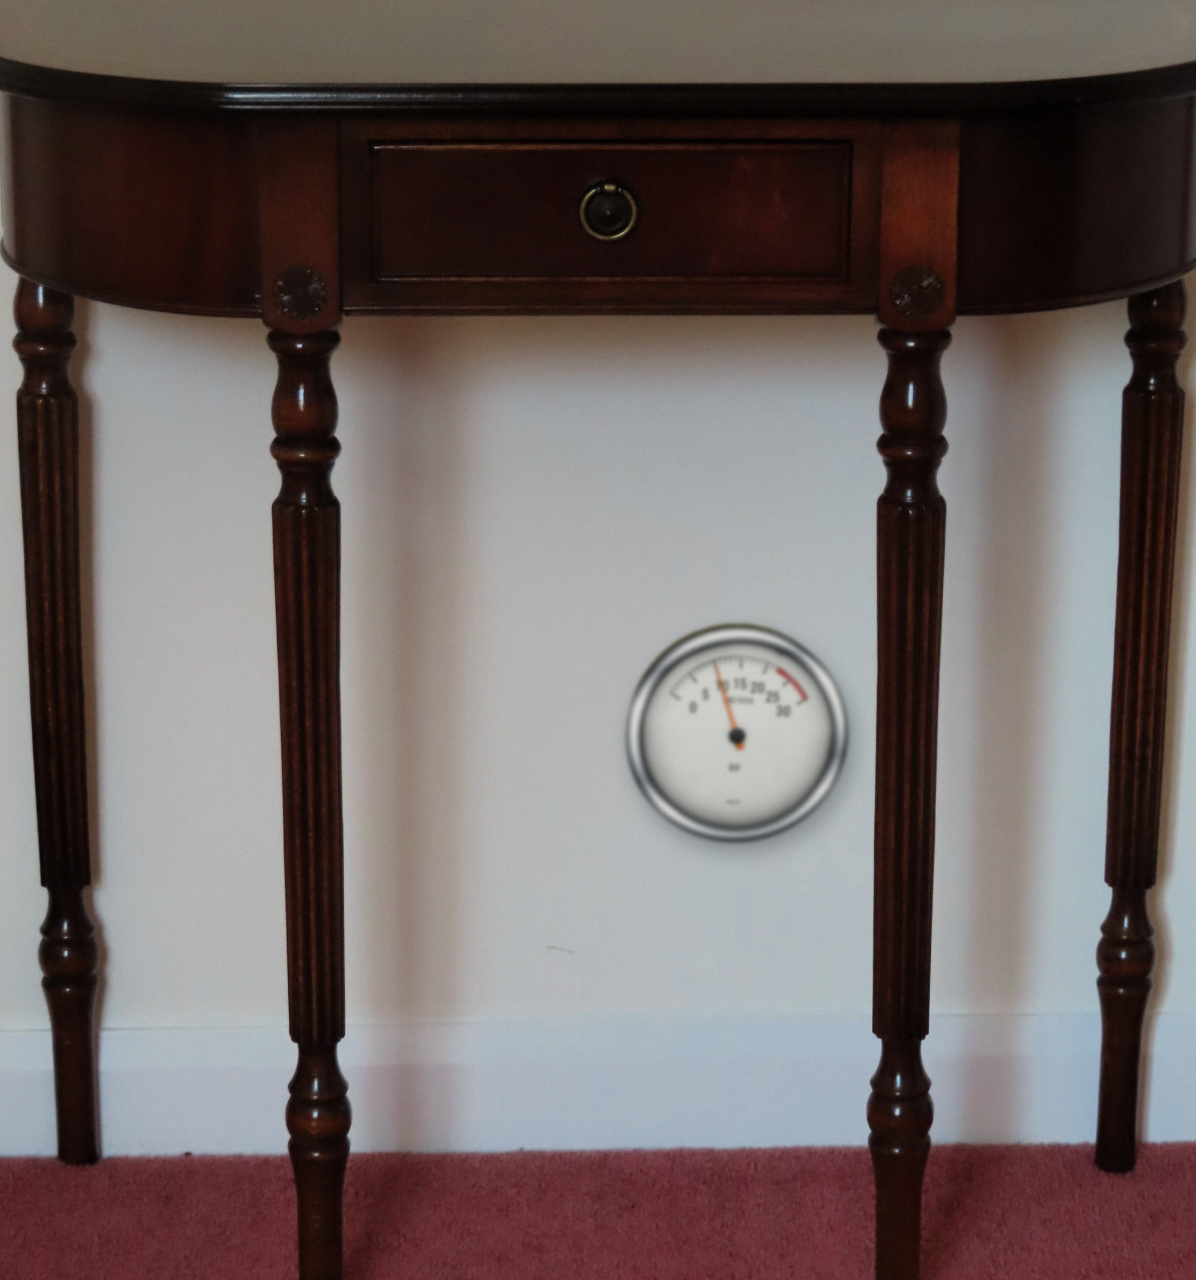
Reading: value=10 unit=kV
